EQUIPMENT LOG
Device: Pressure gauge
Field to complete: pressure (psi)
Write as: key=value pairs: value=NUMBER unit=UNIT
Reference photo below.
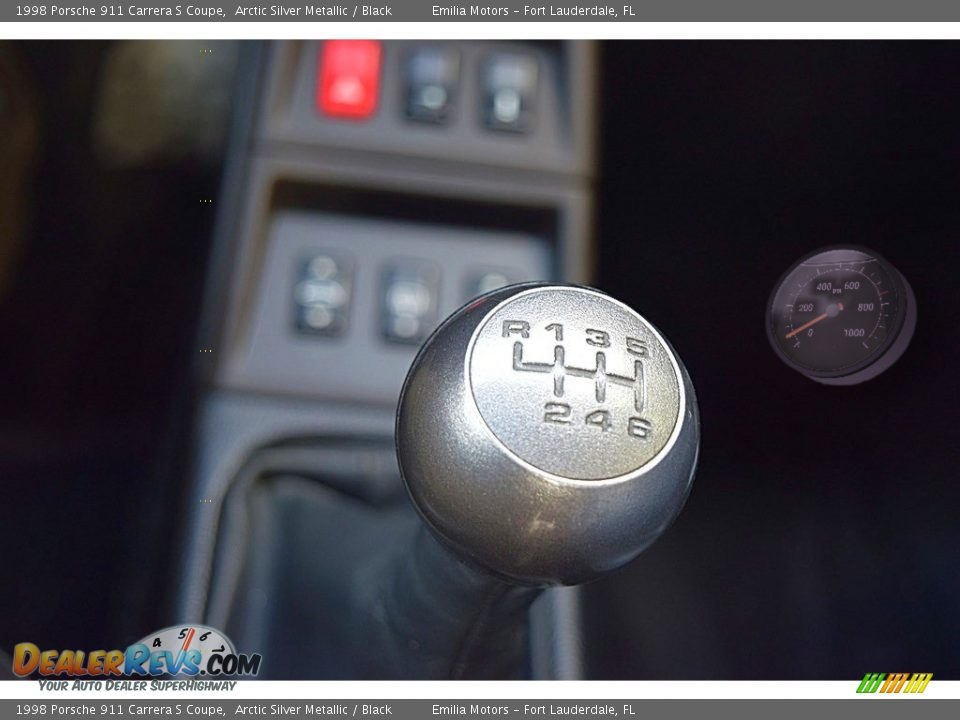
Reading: value=50 unit=psi
